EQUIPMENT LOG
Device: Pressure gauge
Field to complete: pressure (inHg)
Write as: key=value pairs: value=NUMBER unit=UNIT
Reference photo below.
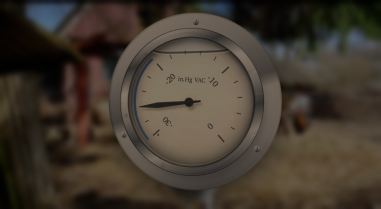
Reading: value=-26 unit=inHg
